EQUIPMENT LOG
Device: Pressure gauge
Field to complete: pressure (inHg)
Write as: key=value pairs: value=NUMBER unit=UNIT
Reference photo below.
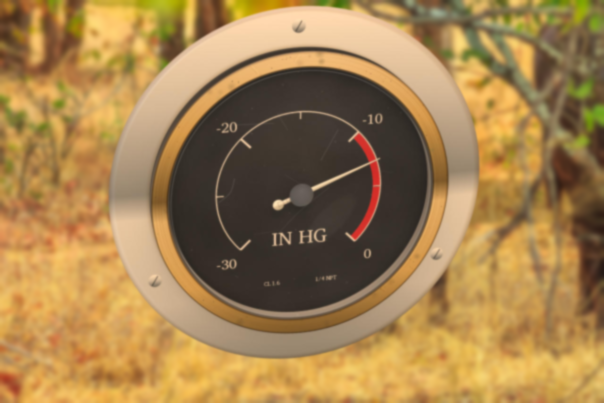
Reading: value=-7.5 unit=inHg
